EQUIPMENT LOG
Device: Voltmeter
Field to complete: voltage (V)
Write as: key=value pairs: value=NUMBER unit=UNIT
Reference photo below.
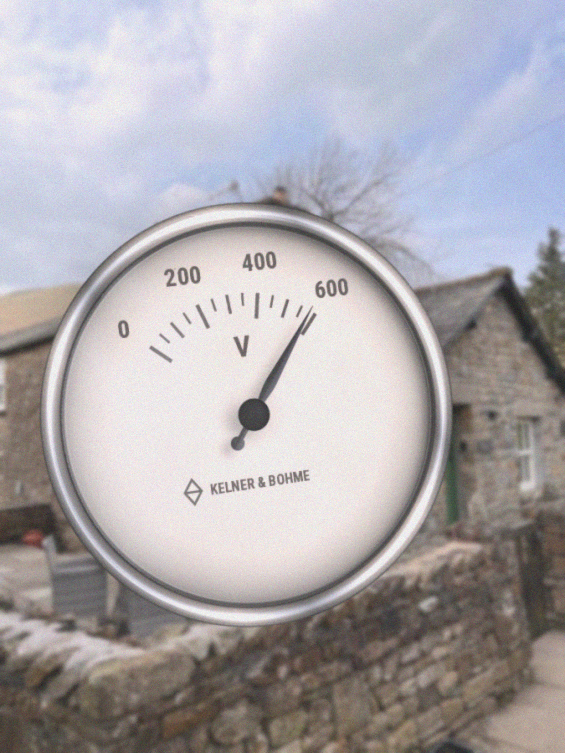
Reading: value=575 unit=V
